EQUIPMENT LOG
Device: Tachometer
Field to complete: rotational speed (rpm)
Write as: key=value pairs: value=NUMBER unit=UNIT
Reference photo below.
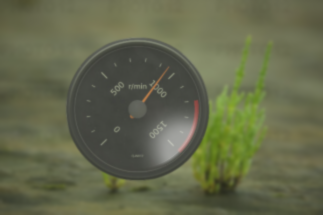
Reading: value=950 unit=rpm
